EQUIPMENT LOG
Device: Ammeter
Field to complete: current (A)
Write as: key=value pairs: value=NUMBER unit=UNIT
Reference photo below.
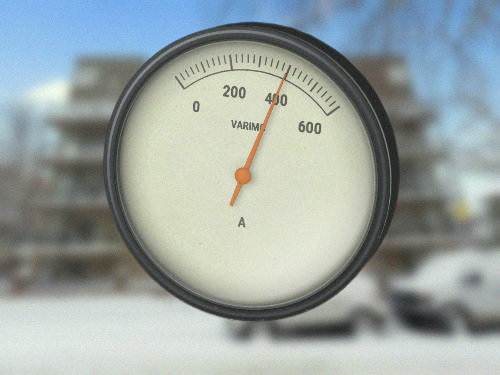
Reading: value=400 unit=A
